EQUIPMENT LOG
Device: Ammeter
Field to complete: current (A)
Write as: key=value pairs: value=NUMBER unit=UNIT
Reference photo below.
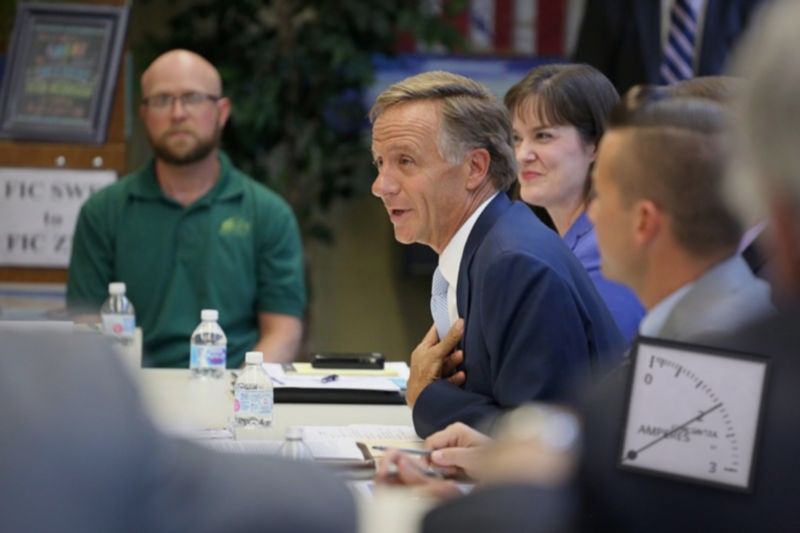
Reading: value=2 unit=A
